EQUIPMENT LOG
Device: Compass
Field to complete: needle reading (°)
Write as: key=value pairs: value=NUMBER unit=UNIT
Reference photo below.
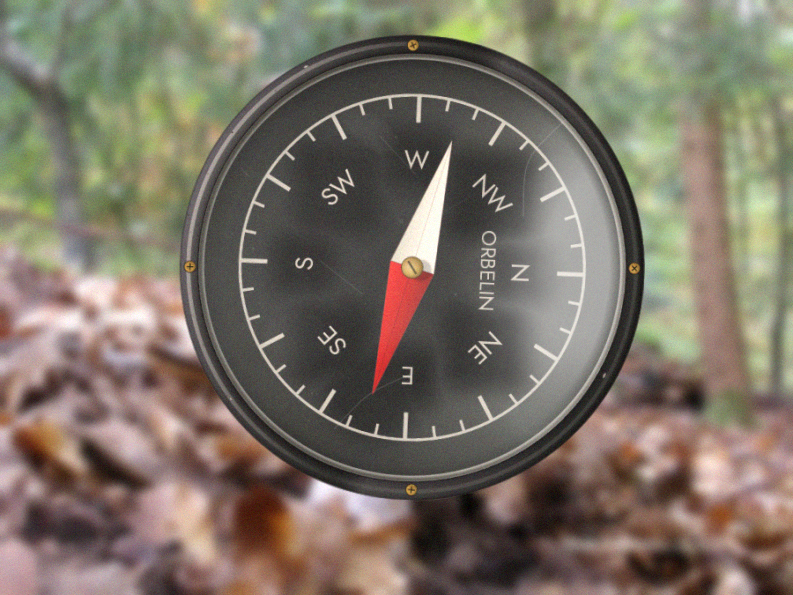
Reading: value=105 unit=°
